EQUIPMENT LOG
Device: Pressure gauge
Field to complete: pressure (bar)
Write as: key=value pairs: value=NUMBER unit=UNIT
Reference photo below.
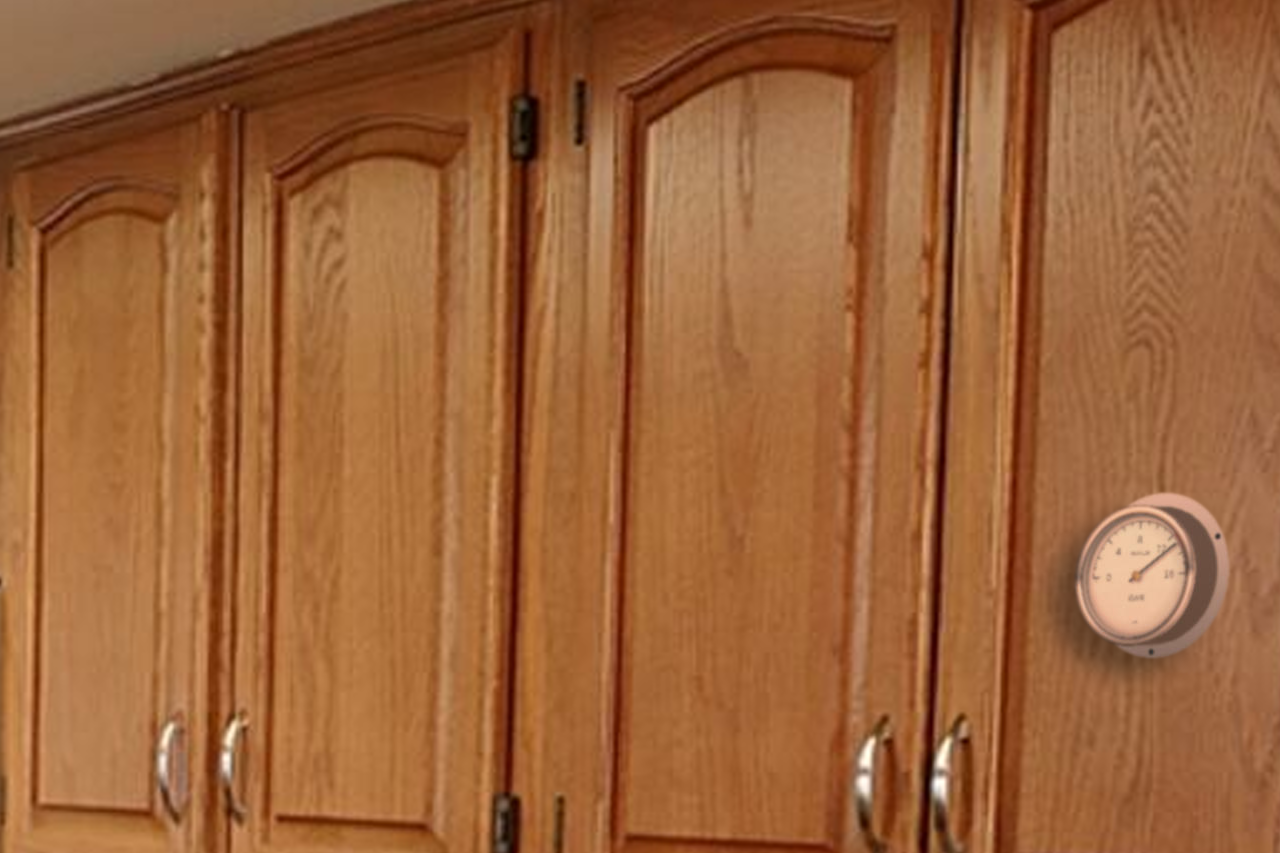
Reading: value=13 unit=bar
